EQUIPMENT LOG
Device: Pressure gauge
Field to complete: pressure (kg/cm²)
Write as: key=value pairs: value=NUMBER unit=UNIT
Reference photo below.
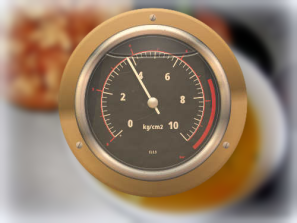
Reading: value=3.8 unit=kg/cm²
